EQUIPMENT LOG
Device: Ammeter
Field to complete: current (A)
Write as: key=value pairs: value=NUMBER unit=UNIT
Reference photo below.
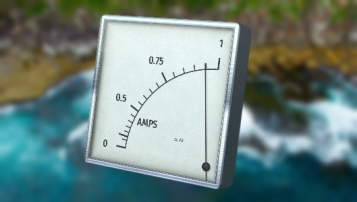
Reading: value=0.95 unit=A
